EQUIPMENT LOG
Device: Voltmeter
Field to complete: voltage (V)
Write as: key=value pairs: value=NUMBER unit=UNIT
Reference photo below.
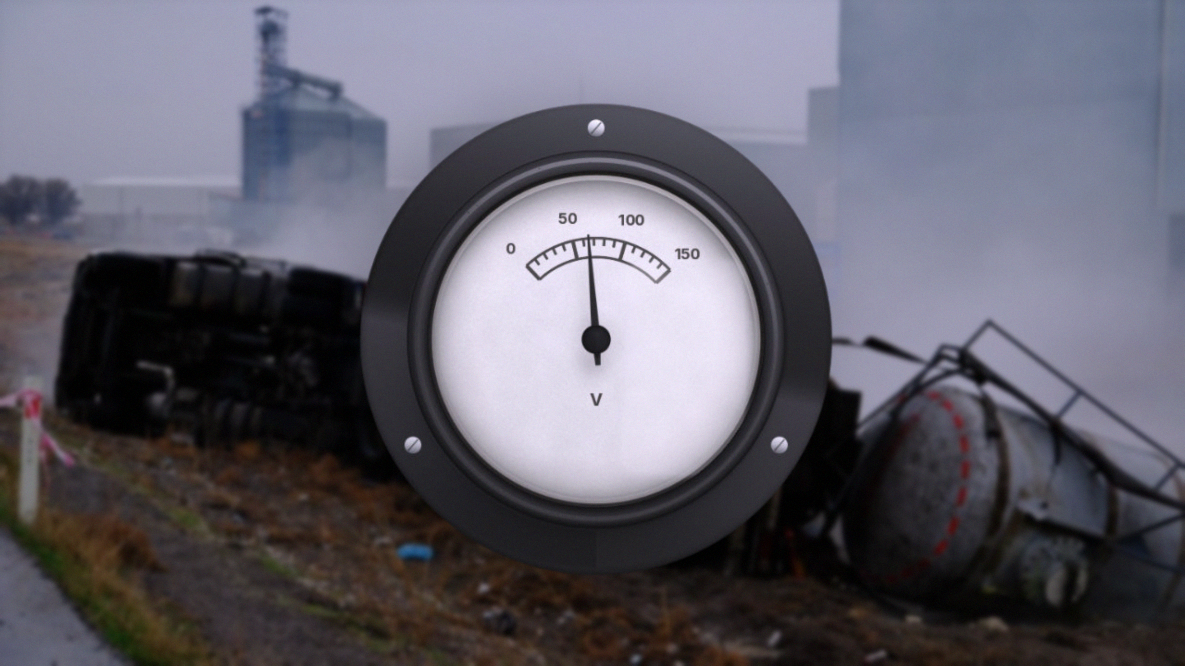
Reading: value=65 unit=V
